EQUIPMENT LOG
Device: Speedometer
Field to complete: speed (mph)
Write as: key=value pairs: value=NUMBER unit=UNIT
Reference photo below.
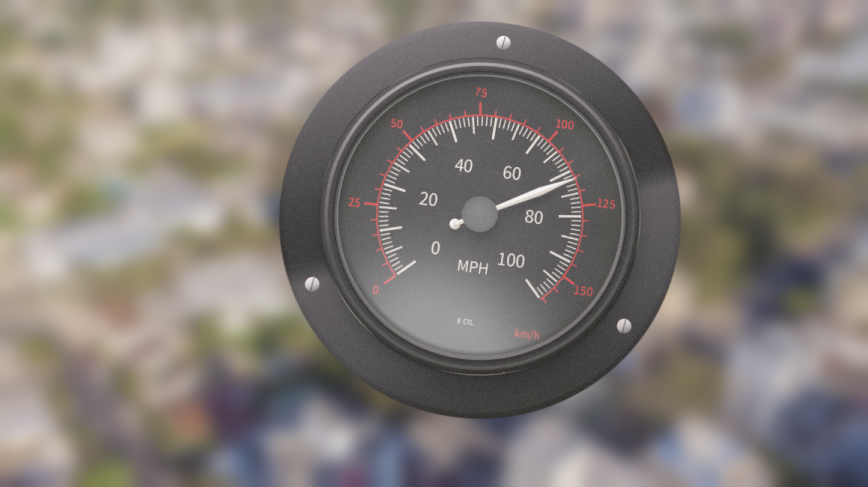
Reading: value=72 unit=mph
